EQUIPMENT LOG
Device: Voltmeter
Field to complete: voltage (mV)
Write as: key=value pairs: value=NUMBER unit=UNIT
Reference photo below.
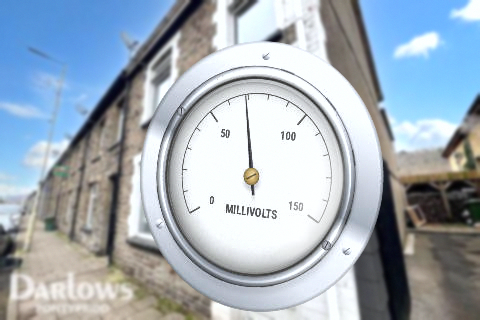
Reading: value=70 unit=mV
